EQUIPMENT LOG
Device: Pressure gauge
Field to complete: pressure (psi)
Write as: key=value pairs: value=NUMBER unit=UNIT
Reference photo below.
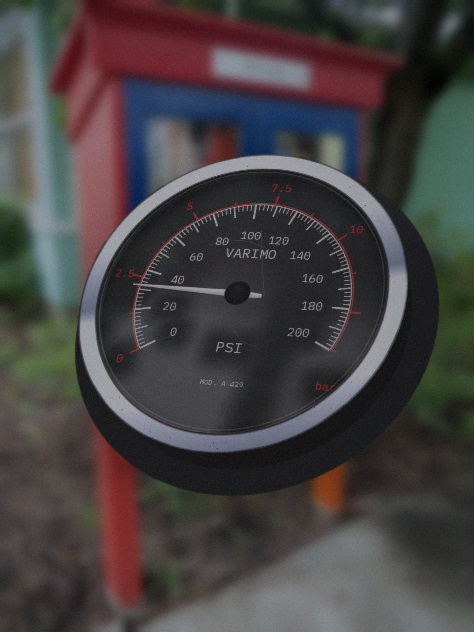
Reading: value=30 unit=psi
